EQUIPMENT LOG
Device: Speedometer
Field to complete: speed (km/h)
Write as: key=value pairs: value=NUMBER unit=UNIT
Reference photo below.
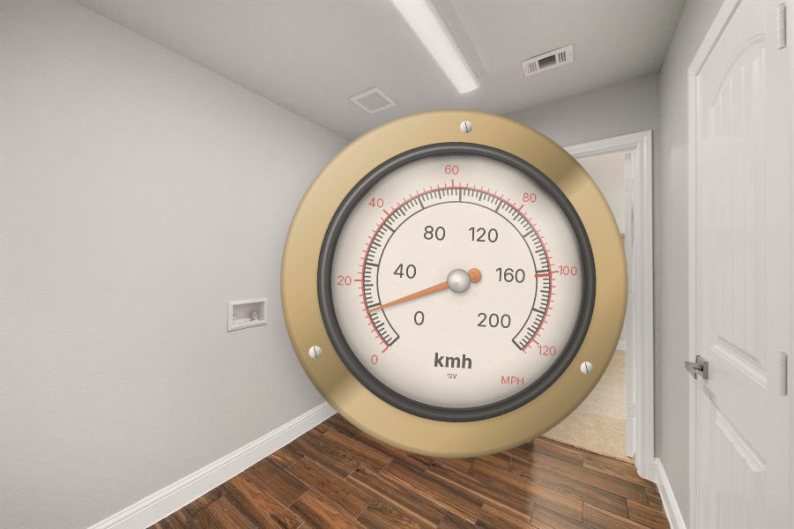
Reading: value=18 unit=km/h
